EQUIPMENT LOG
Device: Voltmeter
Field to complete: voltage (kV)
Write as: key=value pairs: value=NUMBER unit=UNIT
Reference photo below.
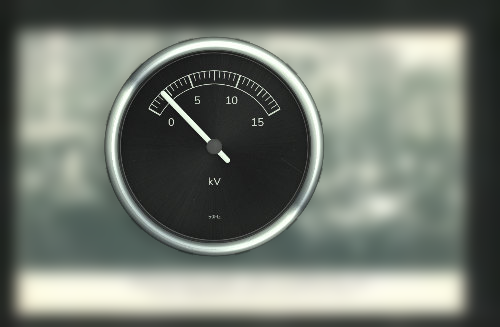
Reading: value=2 unit=kV
